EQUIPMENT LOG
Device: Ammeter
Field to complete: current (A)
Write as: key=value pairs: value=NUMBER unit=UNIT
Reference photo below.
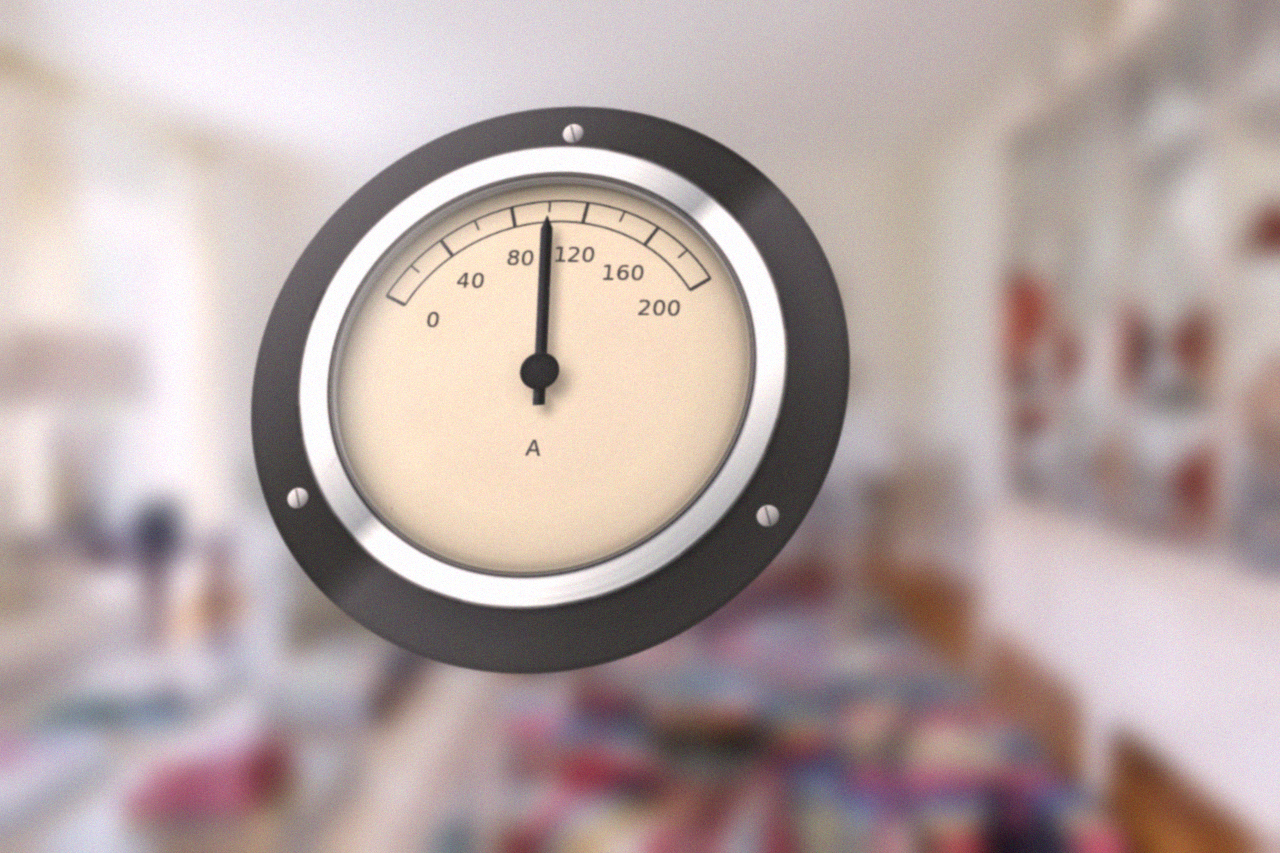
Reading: value=100 unit=A
